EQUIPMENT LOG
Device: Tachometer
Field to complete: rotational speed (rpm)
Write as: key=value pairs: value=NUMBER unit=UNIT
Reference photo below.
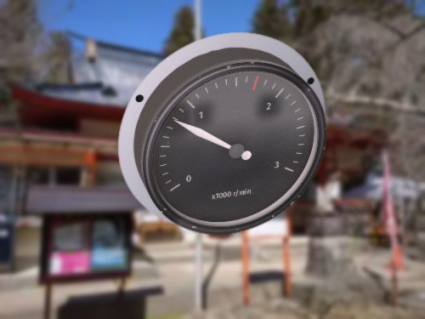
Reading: value=800 unit=rpm
